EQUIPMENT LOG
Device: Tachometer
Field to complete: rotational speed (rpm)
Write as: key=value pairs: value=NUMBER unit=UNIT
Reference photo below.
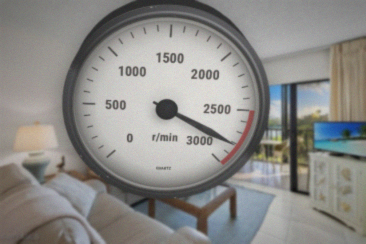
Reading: value=2800 unit=rpm
